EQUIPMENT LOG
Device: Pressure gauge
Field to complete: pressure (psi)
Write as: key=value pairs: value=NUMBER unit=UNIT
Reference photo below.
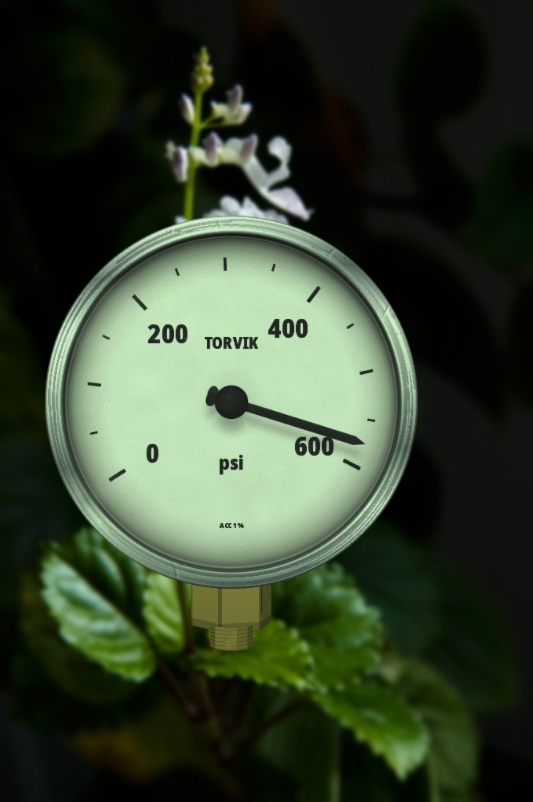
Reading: value=575 unit=psi
